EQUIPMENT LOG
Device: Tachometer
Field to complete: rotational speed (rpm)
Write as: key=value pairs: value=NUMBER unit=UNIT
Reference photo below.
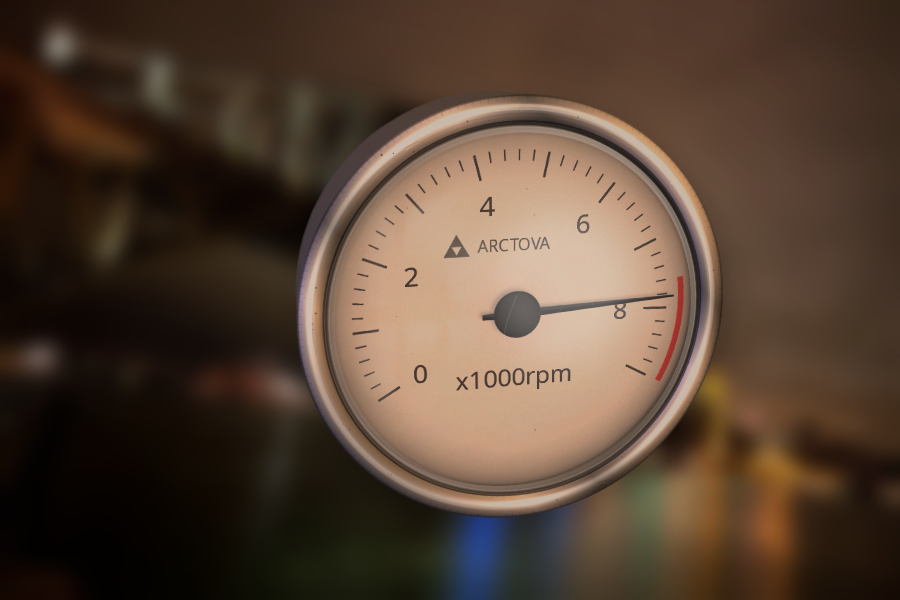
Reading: value=7800 unit=rpm
